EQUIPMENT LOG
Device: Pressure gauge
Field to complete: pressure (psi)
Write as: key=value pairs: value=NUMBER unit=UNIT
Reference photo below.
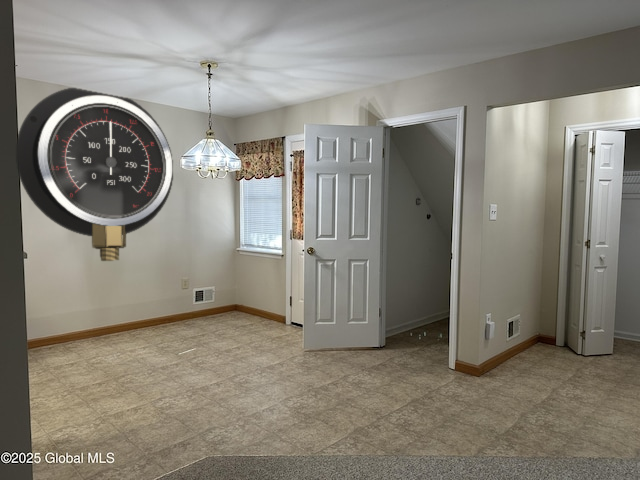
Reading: value=150 unit=psi
